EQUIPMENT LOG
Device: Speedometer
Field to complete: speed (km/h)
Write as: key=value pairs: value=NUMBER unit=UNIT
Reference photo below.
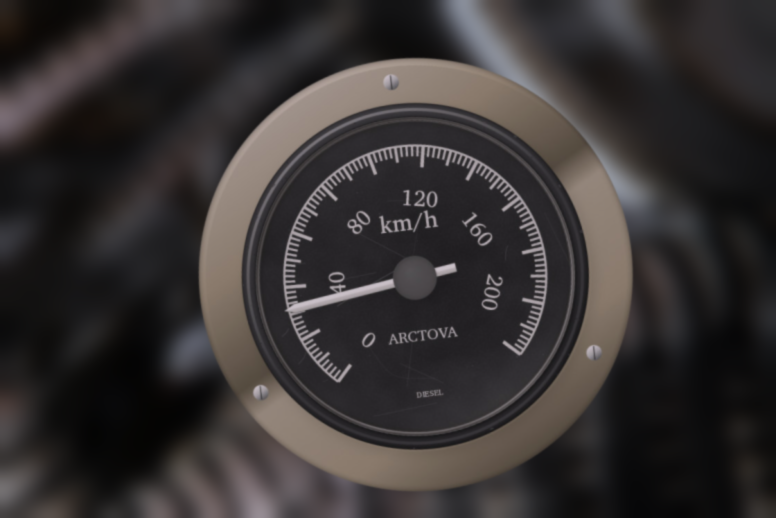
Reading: value=32 unit=km/h
